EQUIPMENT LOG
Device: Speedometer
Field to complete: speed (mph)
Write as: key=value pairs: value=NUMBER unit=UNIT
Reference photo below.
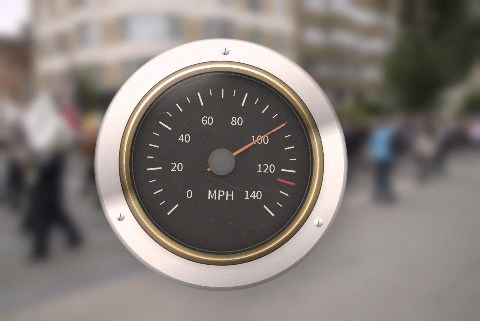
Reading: value=100 unit=mph
